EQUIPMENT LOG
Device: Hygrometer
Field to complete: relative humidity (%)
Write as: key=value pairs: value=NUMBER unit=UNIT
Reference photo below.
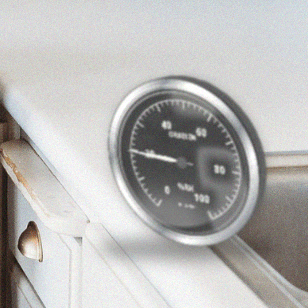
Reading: value=20 unit=%
